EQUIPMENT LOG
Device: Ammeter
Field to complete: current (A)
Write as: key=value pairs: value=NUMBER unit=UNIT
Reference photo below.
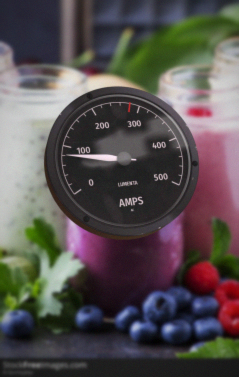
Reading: value=80 unit=A
